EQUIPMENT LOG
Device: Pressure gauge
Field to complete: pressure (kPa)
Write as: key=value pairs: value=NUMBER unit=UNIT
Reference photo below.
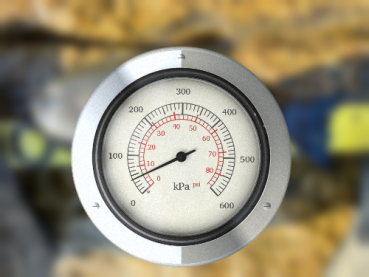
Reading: value=40 unit=kPa
